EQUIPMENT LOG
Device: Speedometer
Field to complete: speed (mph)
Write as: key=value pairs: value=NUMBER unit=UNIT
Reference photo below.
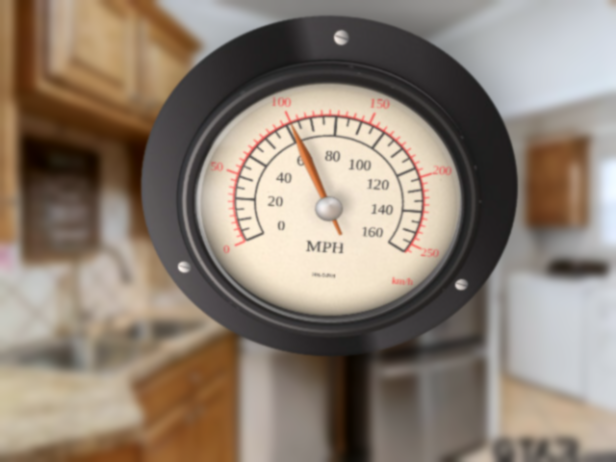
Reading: value=62.5 unit=mph
